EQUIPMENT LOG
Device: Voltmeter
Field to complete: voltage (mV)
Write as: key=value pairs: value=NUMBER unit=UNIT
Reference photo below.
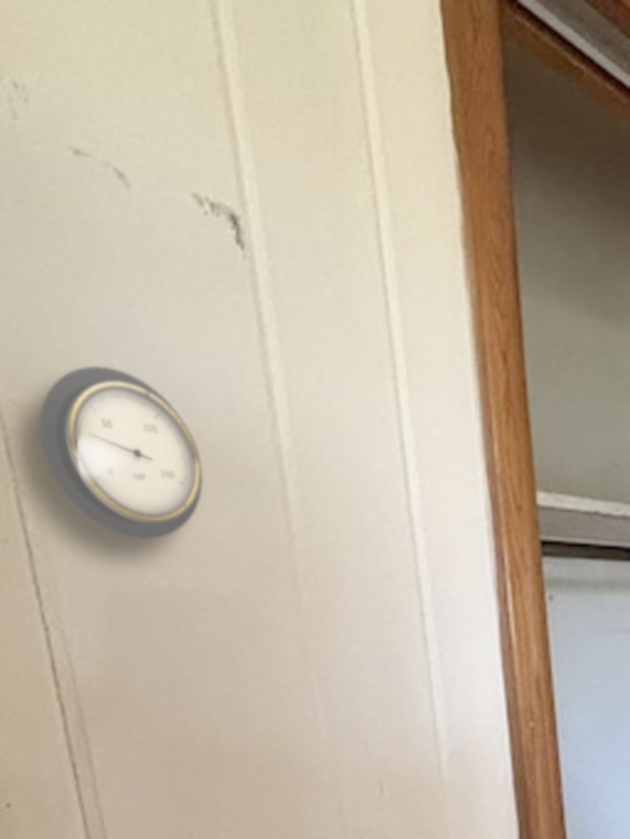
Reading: value=30 unit=mV
